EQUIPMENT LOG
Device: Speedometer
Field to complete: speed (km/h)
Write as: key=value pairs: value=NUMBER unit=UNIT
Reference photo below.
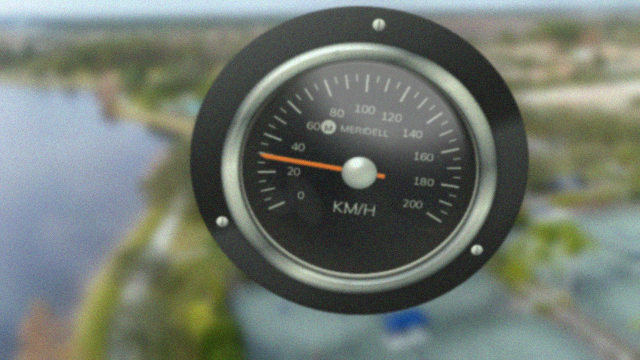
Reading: value=30 unit=km/h
